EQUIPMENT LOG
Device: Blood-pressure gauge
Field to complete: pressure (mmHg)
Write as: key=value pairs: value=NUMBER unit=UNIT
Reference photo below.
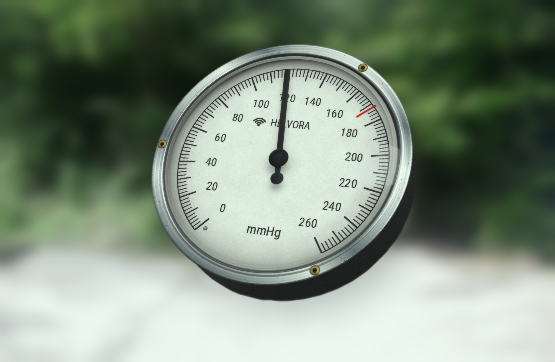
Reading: value=120 unit=mmHg
